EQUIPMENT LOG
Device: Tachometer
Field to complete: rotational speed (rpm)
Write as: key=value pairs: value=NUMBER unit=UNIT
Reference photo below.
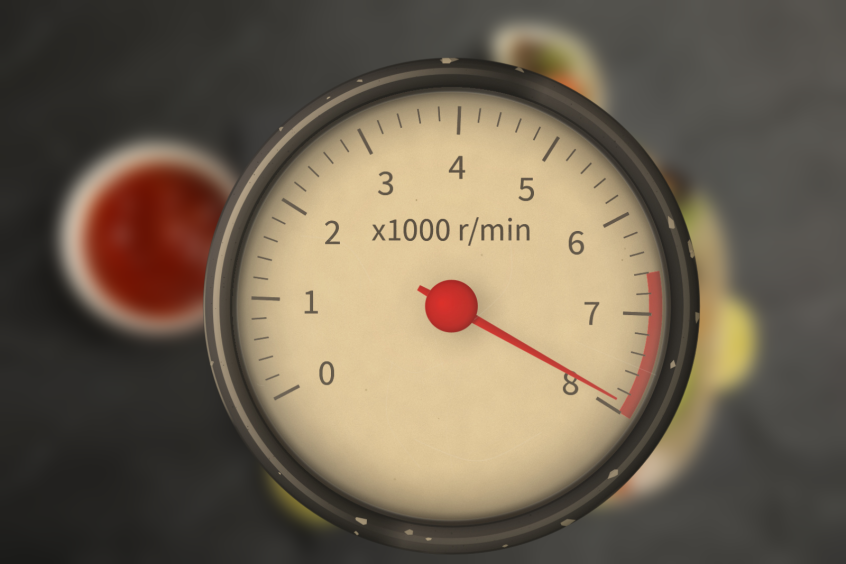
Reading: value=7900 unit=rpm
